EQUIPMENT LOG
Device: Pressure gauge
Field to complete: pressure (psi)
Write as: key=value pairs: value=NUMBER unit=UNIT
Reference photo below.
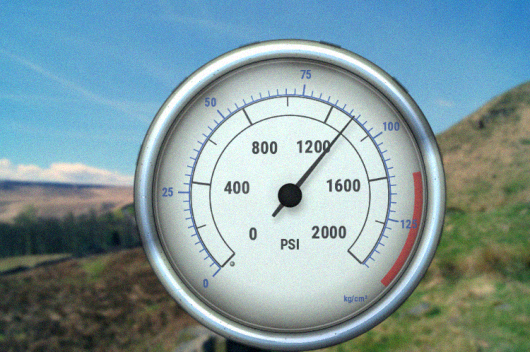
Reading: value=1300 unit=psi
